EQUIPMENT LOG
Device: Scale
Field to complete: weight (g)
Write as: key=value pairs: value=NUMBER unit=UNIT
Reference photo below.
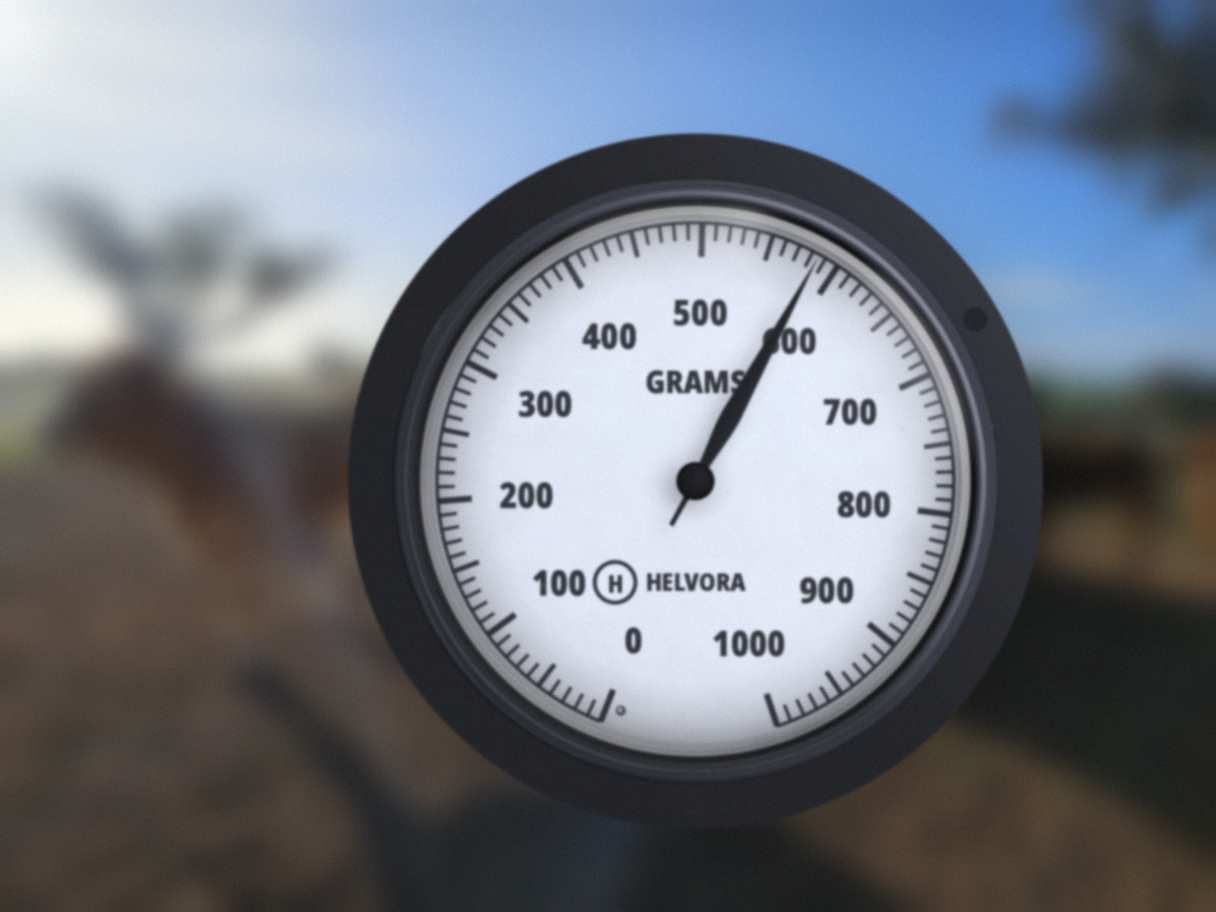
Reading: value=585 unit=g
